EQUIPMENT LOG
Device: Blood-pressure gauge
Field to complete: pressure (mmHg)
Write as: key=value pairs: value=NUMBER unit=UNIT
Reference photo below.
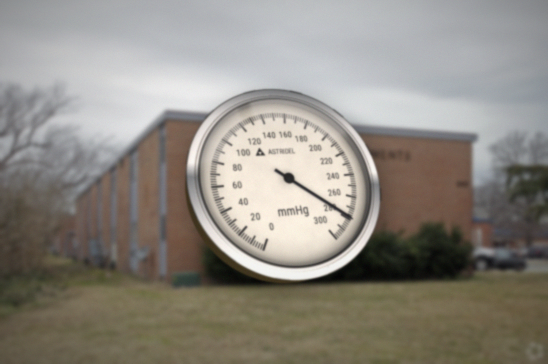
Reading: value=280 unit=mmHg
